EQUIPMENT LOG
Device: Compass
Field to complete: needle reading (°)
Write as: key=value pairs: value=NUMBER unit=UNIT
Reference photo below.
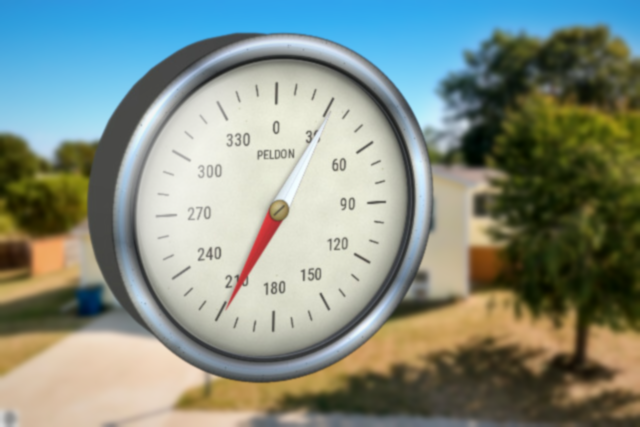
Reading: value=210 unit=°
